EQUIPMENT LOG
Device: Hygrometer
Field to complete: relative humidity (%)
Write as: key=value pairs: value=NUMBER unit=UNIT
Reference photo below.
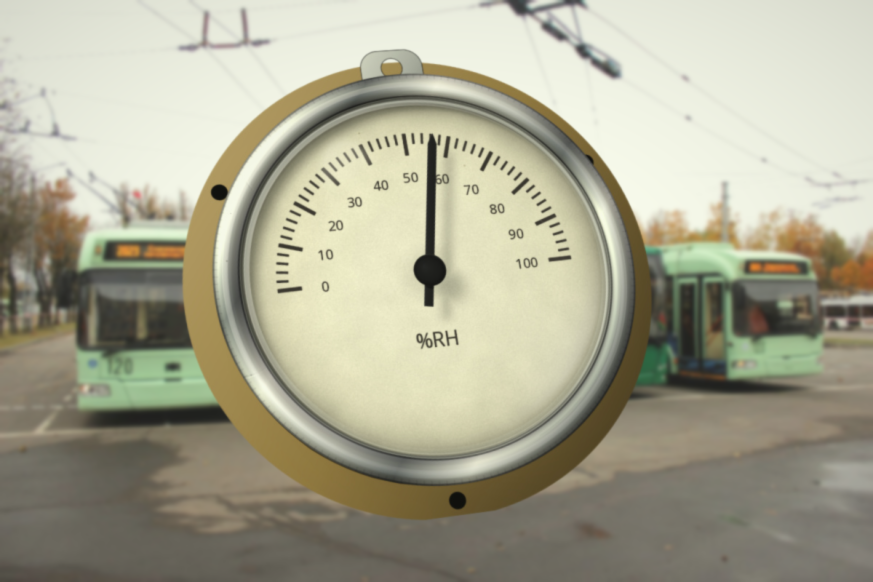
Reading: value=56 unit=%
